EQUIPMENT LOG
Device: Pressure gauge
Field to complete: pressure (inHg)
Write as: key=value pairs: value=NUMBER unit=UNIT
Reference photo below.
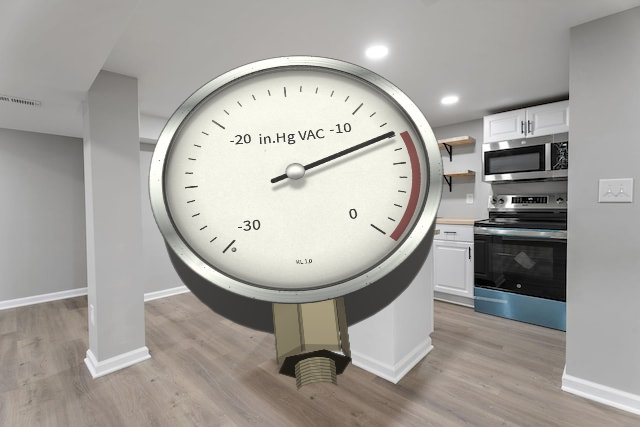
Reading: value=-7 unit=inHg
